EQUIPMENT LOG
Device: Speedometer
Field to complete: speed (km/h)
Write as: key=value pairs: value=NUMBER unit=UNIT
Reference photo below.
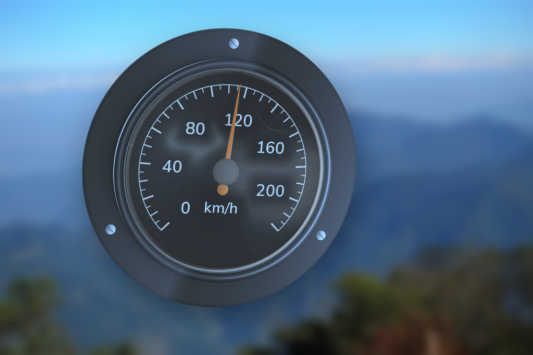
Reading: value=115 unit=km/h
